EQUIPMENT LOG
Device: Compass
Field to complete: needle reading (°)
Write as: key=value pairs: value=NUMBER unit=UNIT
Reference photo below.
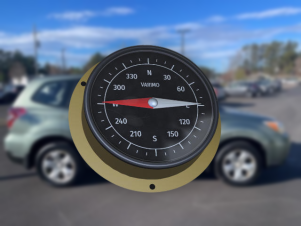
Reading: value=270 unit=°
